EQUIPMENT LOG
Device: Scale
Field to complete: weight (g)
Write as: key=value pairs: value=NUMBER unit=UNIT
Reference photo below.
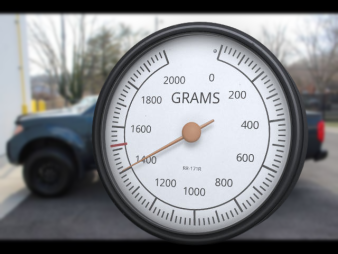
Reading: value=1400 unit=g
